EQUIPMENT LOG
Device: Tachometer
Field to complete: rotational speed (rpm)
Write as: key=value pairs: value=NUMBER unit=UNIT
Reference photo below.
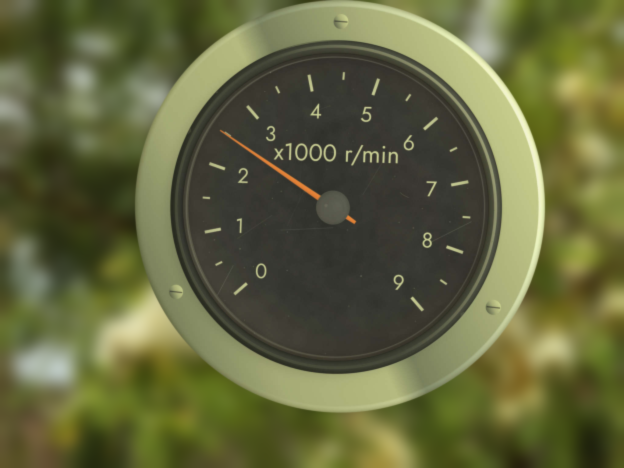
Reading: value=2500 unit=rpm
